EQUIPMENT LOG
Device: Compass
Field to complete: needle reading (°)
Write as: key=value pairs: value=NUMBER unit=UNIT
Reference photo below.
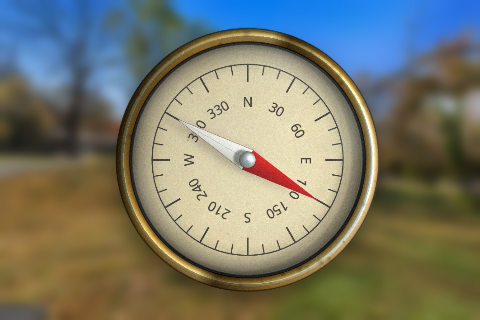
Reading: value=120 unit=°
